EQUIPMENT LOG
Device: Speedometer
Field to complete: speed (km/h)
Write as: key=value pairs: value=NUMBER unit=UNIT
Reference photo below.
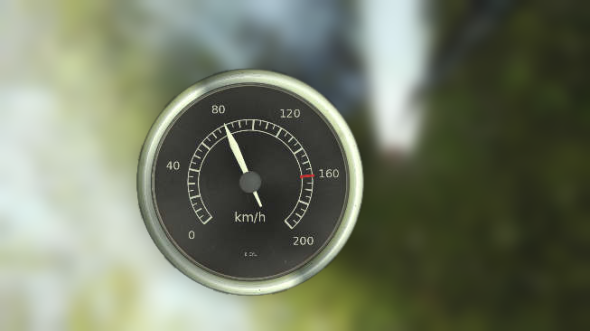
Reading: value=80 unit=km/h
